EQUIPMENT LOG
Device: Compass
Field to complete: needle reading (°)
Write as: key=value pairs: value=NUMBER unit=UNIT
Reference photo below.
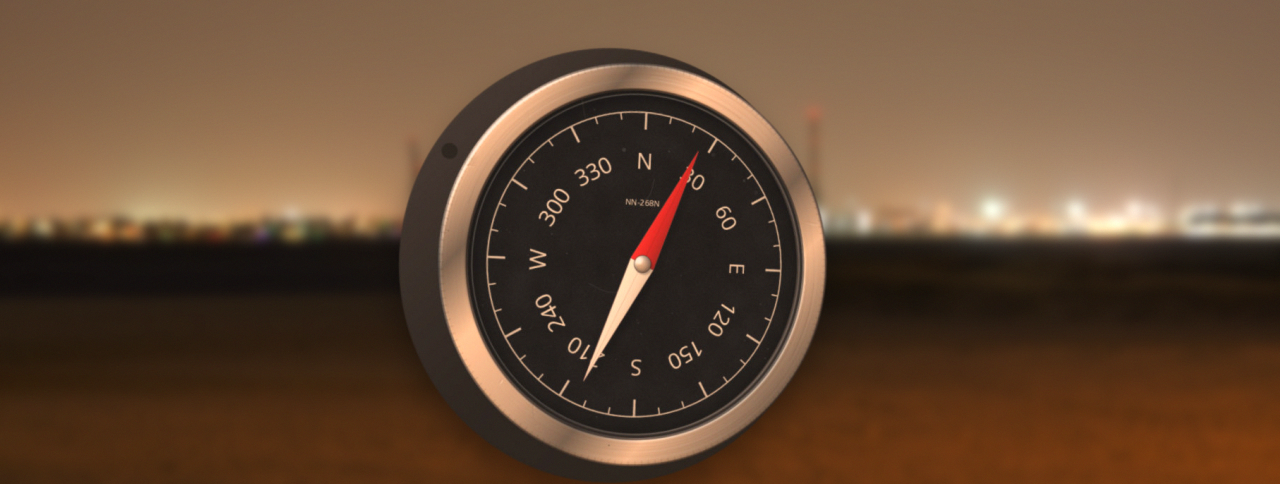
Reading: value=25 unit=°
